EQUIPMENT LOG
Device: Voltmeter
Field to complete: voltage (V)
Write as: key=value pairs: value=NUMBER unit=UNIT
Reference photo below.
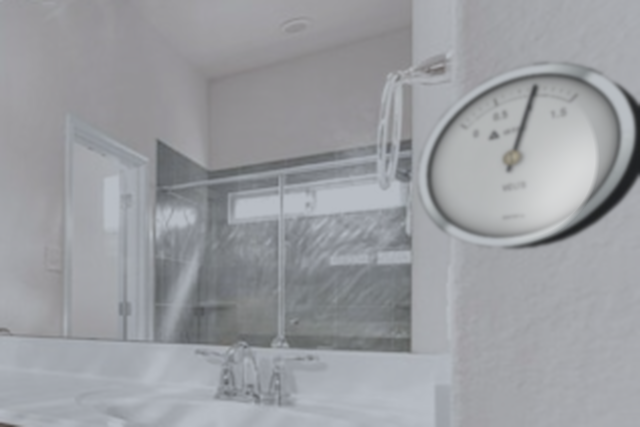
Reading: value=1 unit=V
